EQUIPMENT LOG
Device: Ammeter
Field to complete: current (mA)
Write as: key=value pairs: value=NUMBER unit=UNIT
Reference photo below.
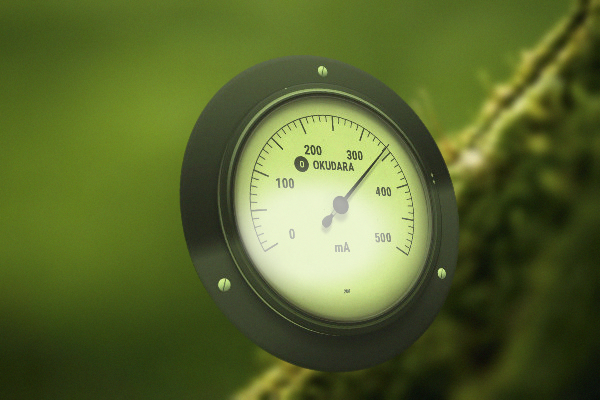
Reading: value=340 unit=mA
